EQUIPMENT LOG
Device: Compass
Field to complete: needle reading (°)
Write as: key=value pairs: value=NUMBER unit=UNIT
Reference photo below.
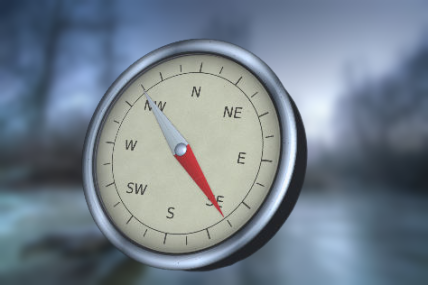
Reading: value=135 unit=°
